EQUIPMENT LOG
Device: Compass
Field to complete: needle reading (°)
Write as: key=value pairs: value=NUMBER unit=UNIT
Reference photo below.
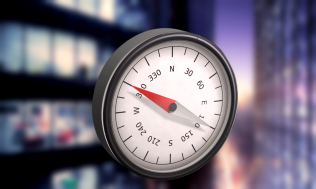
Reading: value=300 unit=°
